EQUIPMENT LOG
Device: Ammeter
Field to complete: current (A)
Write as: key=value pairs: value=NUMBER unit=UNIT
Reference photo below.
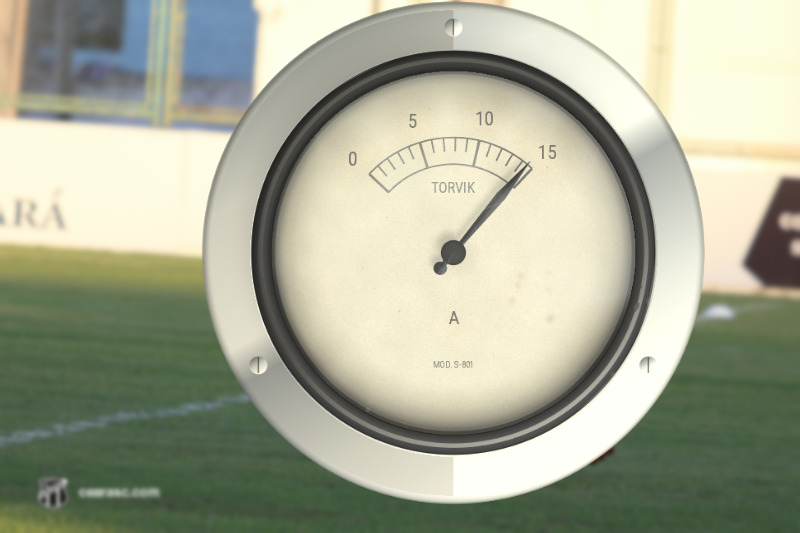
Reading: value=14.5 unit=A
